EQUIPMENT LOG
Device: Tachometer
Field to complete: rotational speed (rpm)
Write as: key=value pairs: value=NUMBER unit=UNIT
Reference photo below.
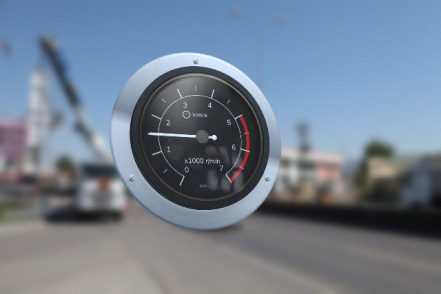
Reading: value=1500 unit=rpm
